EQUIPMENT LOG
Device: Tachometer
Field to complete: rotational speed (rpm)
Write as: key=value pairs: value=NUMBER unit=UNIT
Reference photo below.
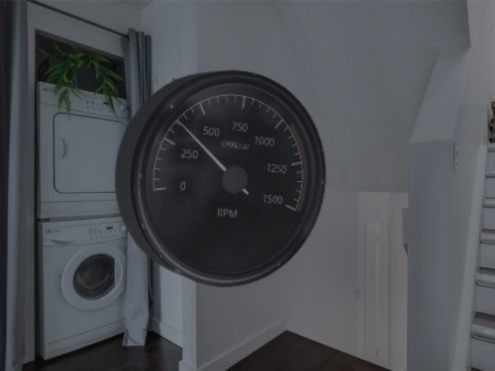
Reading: value=350 unit=rpm
